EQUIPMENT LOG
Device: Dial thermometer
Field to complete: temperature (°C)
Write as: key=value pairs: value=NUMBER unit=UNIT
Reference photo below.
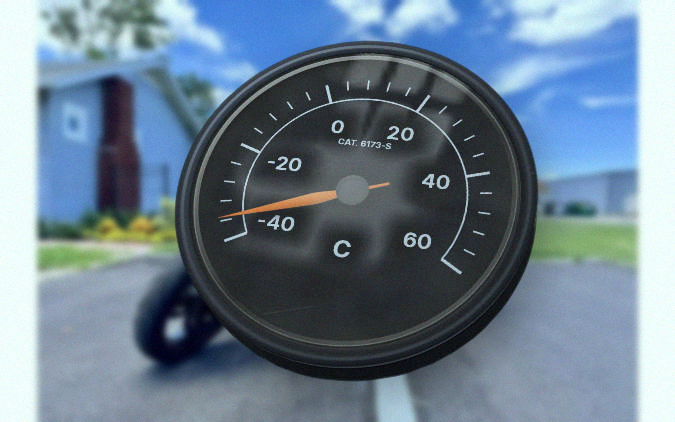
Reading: value=-36 unit=°C
